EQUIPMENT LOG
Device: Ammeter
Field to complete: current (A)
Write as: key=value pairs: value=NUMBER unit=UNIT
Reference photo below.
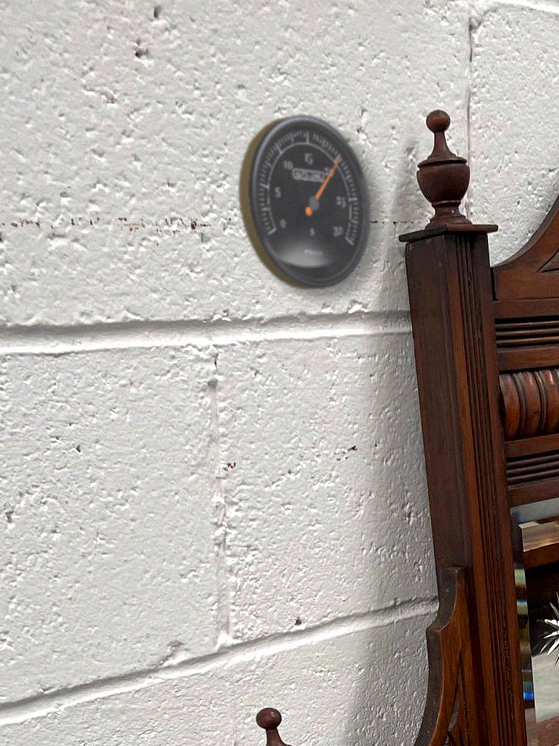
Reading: value=20 unit=A
